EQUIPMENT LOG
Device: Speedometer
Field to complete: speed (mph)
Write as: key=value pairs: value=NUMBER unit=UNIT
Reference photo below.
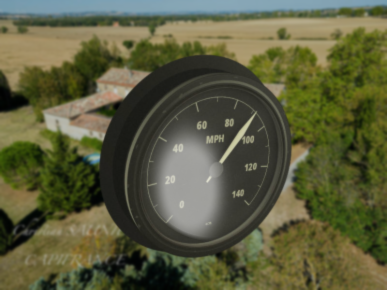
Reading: value=90 unit=mph
